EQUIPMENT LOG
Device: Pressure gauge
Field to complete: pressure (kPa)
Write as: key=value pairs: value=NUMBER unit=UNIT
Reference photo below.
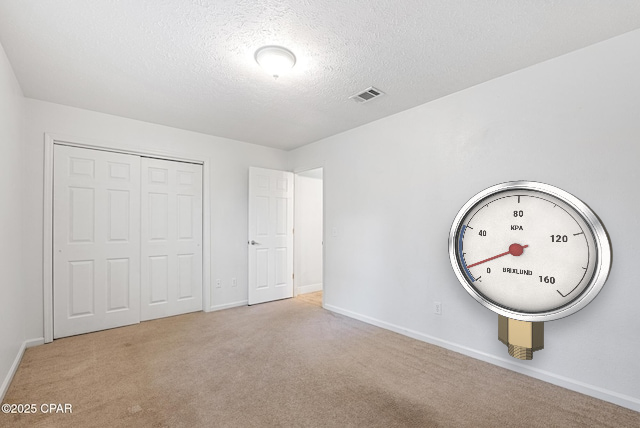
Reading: value=10 unit=kPa
